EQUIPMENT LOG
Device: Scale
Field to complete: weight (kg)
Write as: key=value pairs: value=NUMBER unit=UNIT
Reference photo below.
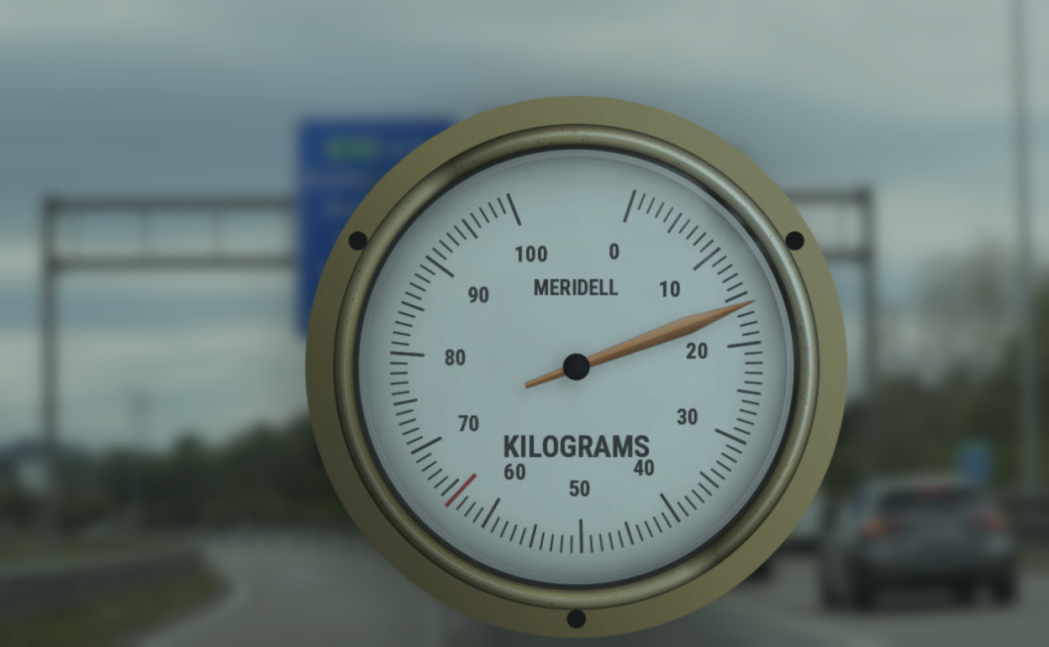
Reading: value=16 unit=kg
